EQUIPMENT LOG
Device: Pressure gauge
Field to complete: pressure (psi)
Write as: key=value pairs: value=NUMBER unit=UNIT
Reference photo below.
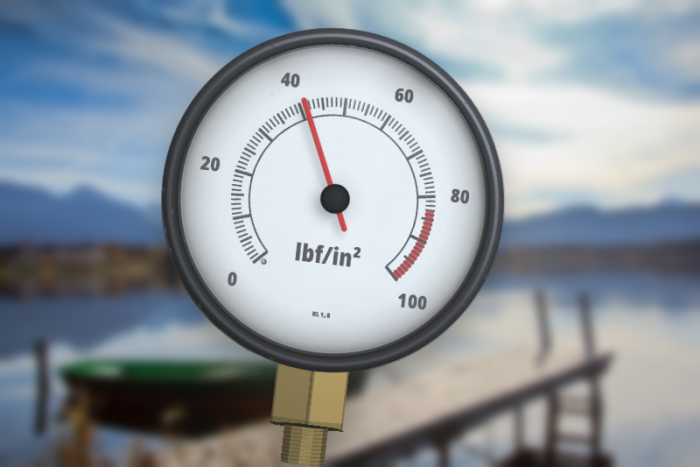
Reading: value=41 unit=psi
